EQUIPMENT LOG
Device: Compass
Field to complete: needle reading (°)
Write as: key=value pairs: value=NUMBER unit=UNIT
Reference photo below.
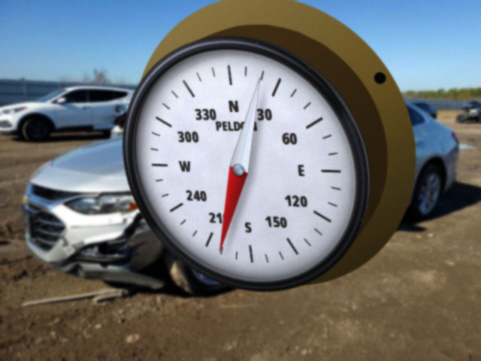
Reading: value=200 unit=°
